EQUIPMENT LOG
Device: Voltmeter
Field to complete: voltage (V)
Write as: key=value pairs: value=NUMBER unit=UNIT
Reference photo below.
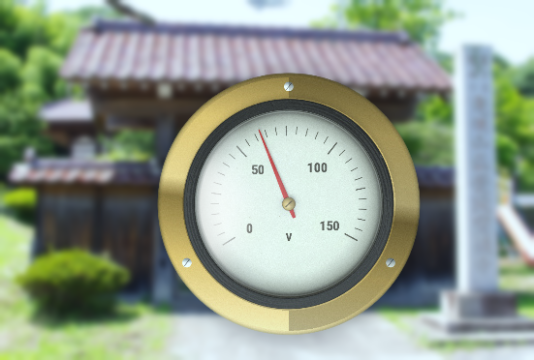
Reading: value=62.5 unit=V
